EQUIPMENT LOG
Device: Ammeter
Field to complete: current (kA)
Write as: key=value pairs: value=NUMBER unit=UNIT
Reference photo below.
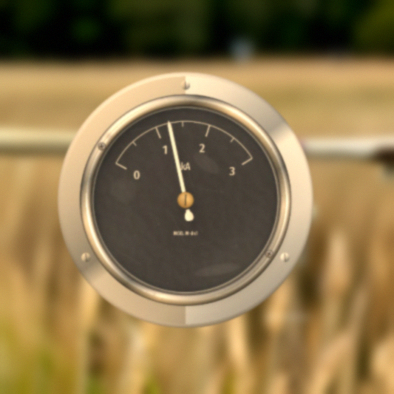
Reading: value=1.25 unit=kA
